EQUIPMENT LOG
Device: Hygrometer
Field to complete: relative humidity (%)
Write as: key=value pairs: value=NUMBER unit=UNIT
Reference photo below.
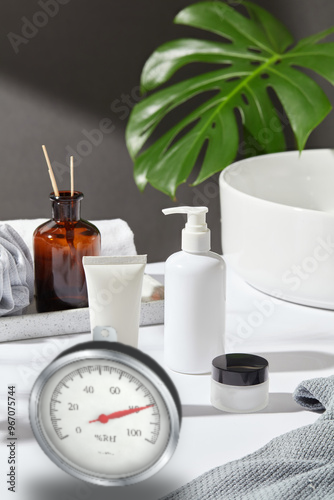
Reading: value=80 unit=%
